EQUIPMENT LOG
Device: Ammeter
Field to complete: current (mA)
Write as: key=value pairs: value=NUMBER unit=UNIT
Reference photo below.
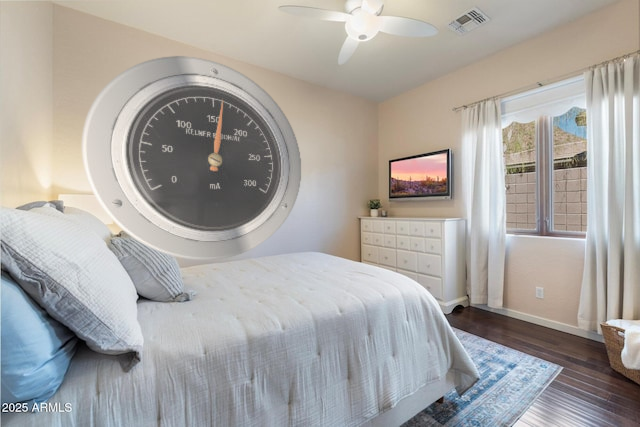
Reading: value=160 unit=mA
